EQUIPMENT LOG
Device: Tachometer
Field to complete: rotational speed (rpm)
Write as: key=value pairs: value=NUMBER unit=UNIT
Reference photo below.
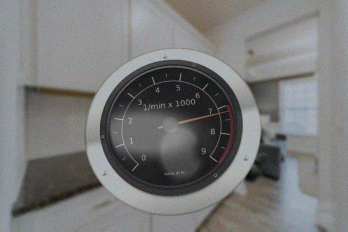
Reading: value=7250 unit=rpm
